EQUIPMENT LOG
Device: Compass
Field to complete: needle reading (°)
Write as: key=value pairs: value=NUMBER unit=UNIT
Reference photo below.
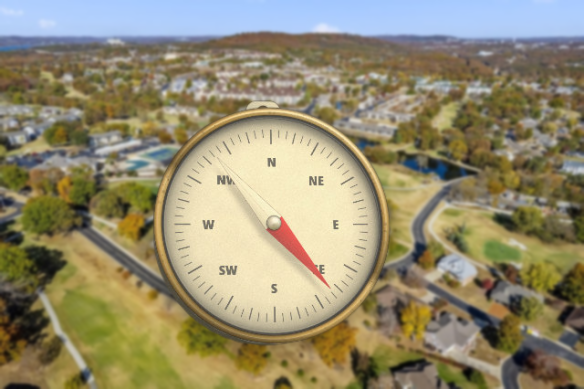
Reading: value=140 unit=°
